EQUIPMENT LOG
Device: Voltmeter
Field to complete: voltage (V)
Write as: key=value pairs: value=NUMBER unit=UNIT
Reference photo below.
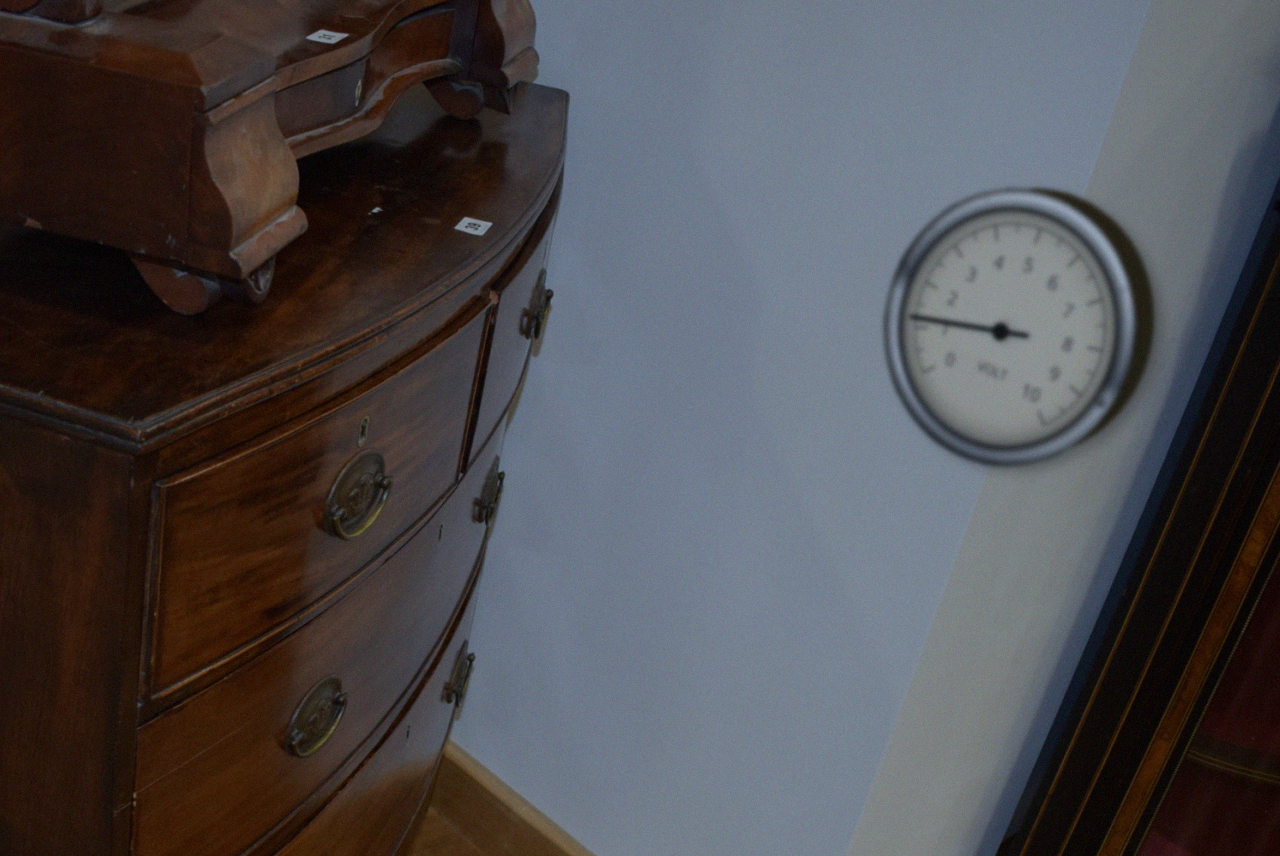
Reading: value=1.25 unit=V
